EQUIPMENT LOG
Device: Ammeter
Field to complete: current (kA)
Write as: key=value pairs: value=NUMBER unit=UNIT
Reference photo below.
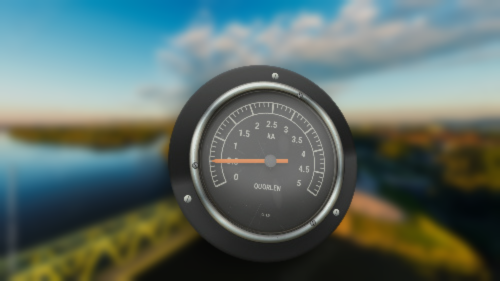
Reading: value=0.5 unit=kA
